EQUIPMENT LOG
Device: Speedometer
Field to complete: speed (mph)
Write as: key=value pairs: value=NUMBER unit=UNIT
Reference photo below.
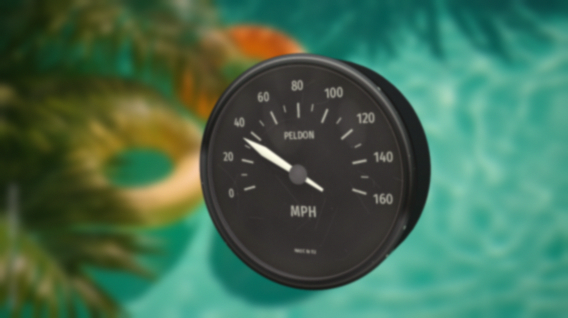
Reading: value=35 unit=mph
